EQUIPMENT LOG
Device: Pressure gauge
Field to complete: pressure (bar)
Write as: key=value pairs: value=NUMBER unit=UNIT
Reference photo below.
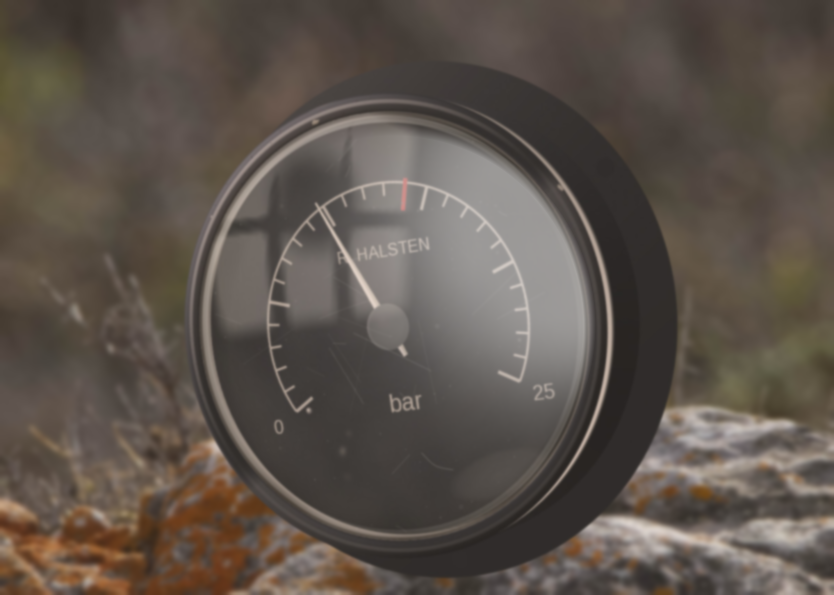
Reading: value=10 unit=bar
